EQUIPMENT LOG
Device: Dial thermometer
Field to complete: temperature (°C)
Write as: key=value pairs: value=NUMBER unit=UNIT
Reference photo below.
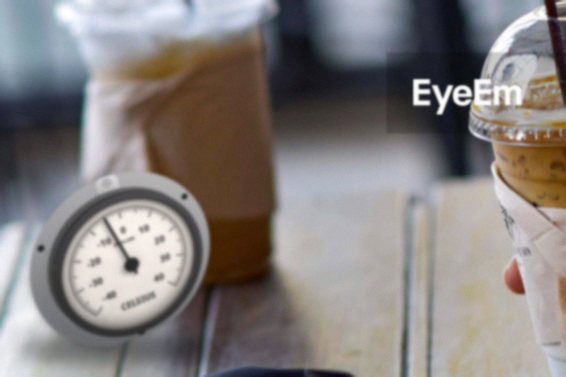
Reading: value=-5 unit=°C
